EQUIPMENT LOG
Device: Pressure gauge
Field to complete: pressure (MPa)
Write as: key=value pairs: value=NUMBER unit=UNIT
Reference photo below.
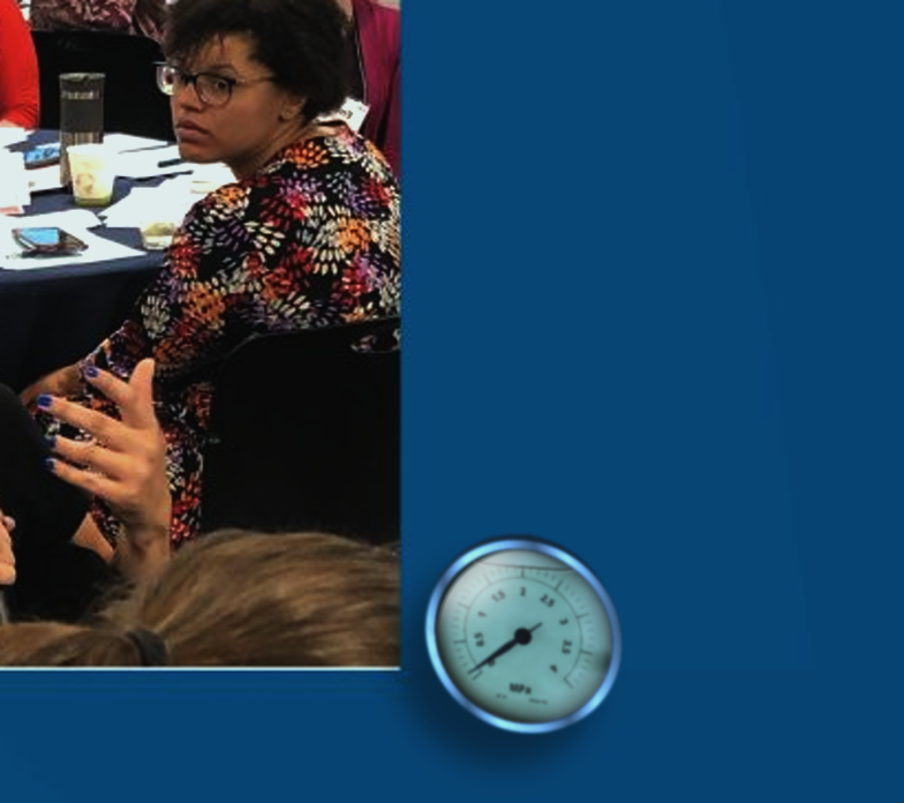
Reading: value=0.1 unit=MPa
